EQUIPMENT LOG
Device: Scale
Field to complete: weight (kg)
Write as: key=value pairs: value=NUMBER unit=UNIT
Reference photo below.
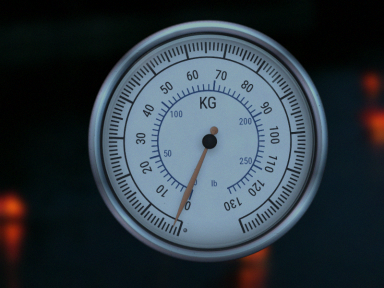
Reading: value=2 unit=kg
